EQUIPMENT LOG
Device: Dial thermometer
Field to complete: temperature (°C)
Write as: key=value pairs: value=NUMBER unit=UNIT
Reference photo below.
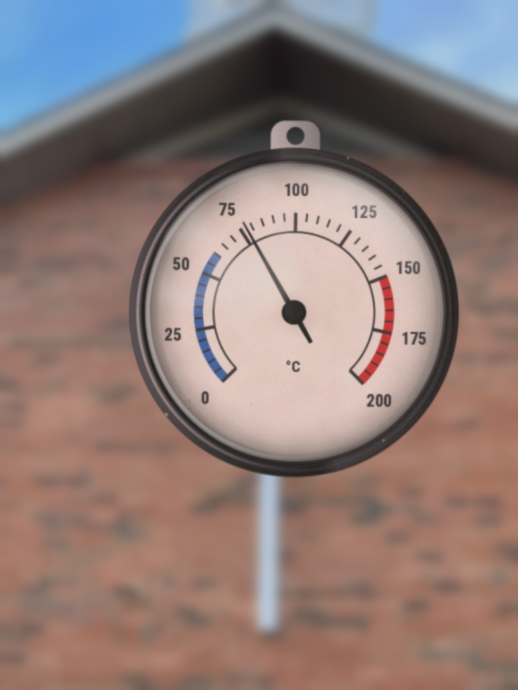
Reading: value=77.5 unit=°C
